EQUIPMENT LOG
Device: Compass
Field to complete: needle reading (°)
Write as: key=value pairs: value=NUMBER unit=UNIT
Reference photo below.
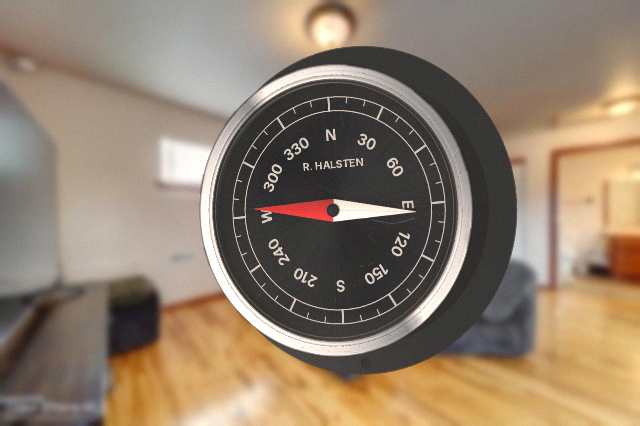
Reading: value=275 unit=°
